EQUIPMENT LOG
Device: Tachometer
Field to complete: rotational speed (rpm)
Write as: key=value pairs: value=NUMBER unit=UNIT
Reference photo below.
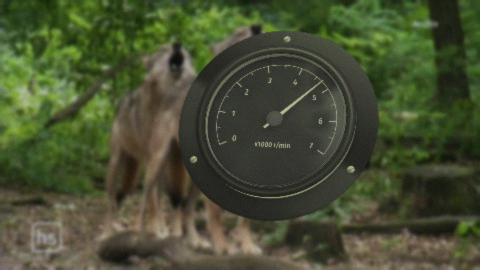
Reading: value=4750 unit=rpm
